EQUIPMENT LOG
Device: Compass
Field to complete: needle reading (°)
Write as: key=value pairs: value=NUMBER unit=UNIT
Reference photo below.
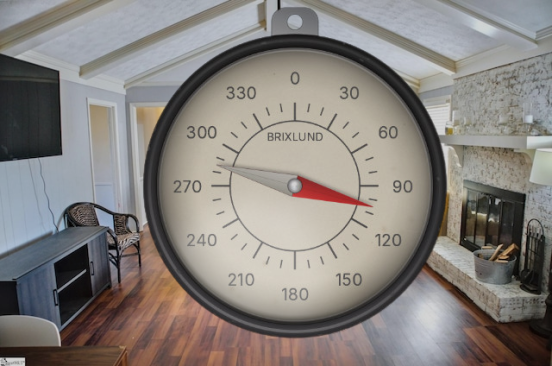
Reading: value=105 unit=°
